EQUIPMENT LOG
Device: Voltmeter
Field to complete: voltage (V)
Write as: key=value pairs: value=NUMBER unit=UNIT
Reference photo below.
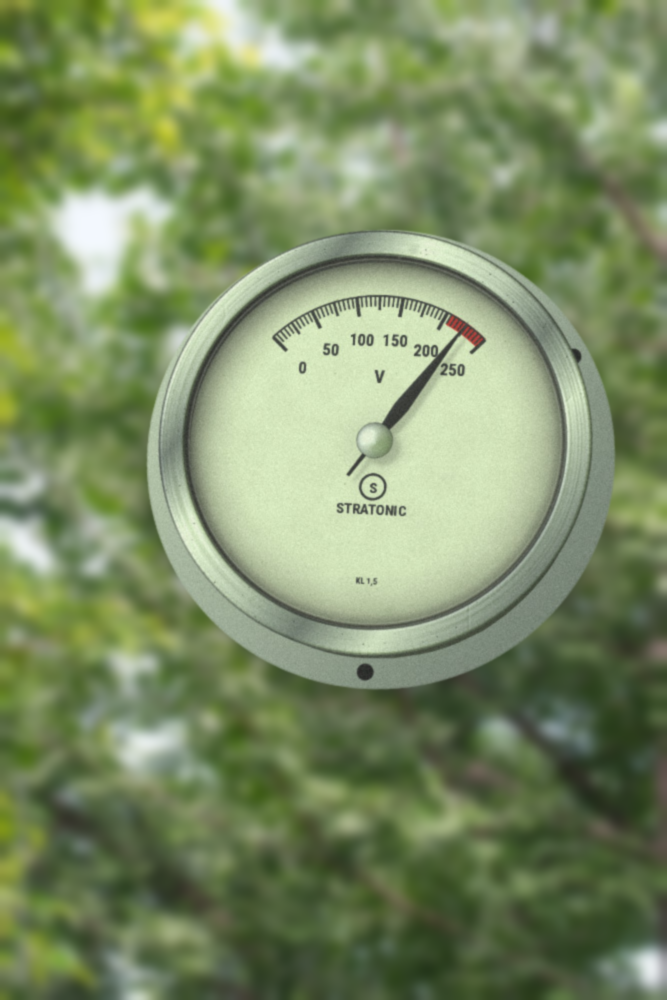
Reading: value=225 unit=V
